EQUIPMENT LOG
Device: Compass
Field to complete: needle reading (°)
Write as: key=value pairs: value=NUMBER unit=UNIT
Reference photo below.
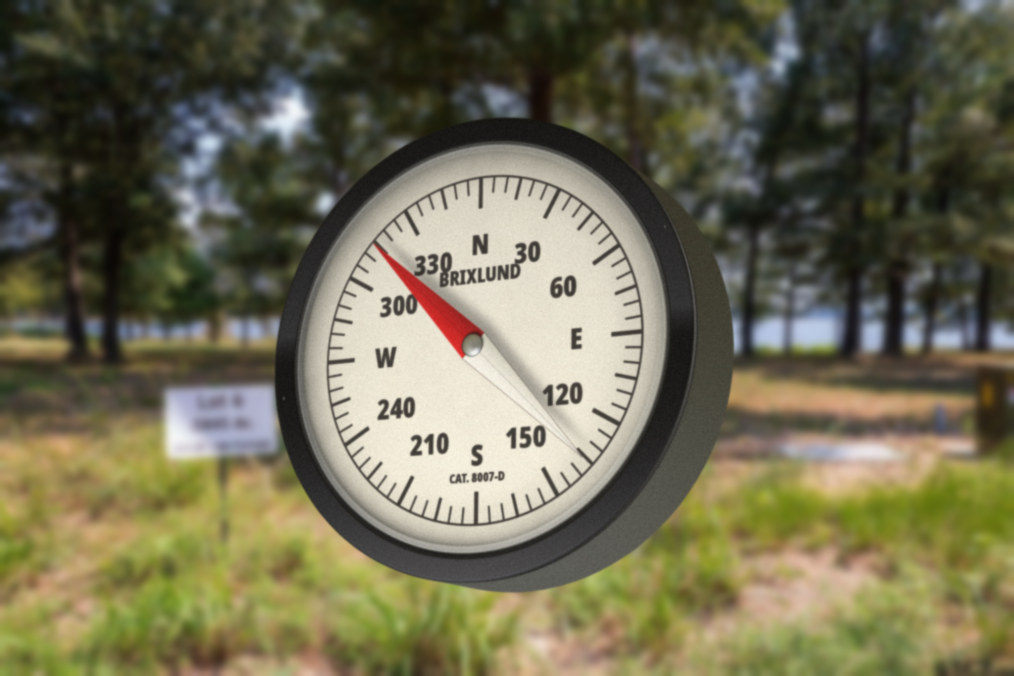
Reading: value=315 unit=°
